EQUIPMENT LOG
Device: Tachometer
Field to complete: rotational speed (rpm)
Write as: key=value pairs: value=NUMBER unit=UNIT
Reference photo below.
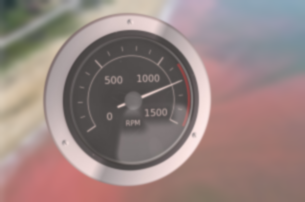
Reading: value=1200 unit=rpm
